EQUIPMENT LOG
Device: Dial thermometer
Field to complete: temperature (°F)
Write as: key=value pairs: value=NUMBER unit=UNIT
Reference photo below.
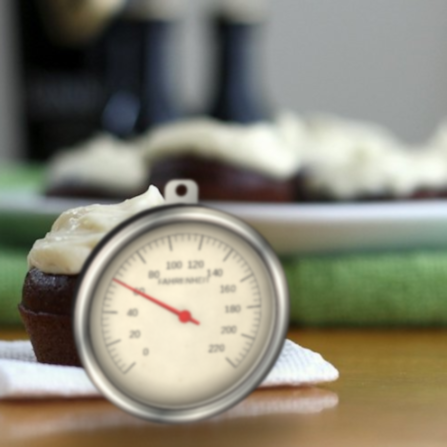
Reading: value=60 unit=°F
